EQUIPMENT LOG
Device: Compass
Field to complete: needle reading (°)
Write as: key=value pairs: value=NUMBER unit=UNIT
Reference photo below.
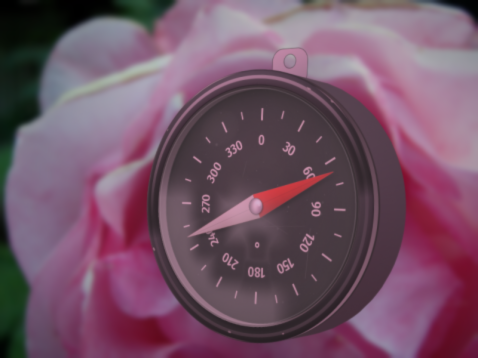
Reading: value=67.5 unit=°
